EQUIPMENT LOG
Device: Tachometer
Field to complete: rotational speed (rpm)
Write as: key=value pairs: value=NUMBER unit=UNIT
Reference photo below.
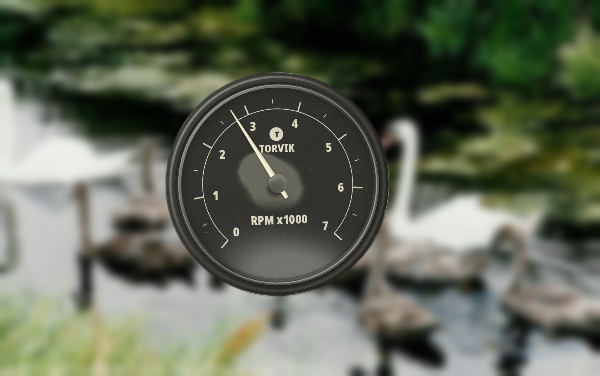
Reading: value=2750 unit=rpm
